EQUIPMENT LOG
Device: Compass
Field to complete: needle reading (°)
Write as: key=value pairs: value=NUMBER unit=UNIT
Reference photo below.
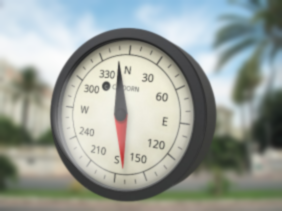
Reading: value=170 unit=°
